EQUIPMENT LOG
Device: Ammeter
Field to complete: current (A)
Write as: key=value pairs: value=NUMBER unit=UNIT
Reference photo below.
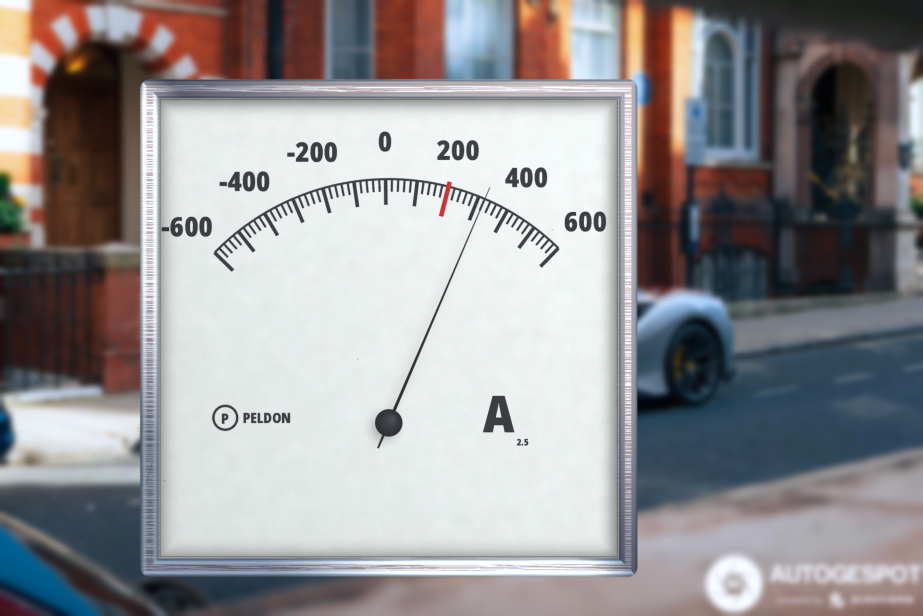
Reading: value=320 unit=A
